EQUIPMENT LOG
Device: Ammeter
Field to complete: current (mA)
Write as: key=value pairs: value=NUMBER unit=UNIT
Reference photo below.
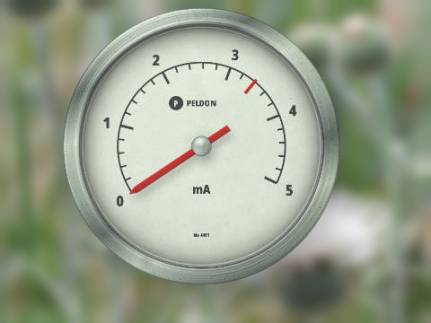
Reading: value=0 unit=mA
